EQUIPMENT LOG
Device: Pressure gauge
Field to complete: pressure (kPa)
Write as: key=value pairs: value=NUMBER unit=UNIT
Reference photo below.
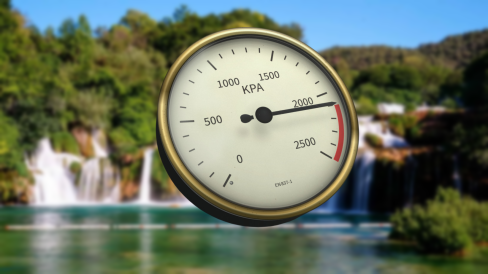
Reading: value=2100 unit=kPa
